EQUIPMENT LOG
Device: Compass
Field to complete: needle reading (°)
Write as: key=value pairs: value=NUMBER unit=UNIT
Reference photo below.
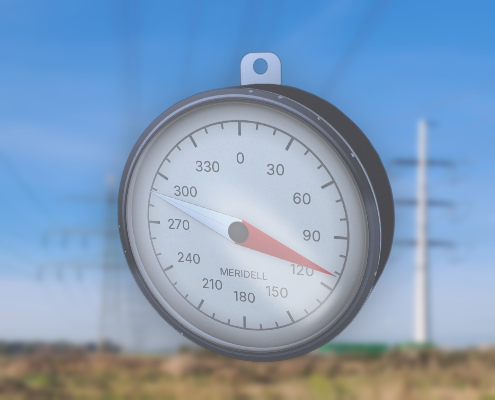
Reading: value=110 unit=°
